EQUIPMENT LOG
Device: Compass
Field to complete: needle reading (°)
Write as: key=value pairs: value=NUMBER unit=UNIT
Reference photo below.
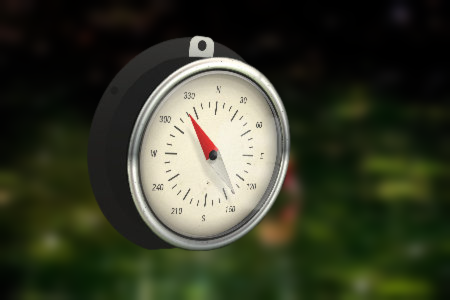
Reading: value=320 unit=°
